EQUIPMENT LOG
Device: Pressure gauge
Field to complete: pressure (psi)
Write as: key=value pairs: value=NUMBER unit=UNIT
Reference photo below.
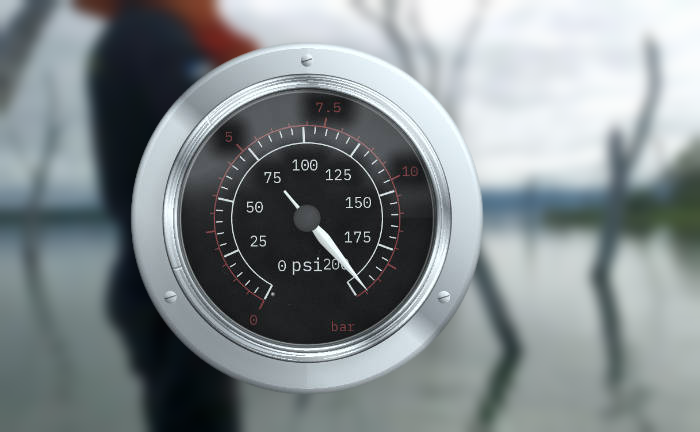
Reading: value=195 unit=psi
